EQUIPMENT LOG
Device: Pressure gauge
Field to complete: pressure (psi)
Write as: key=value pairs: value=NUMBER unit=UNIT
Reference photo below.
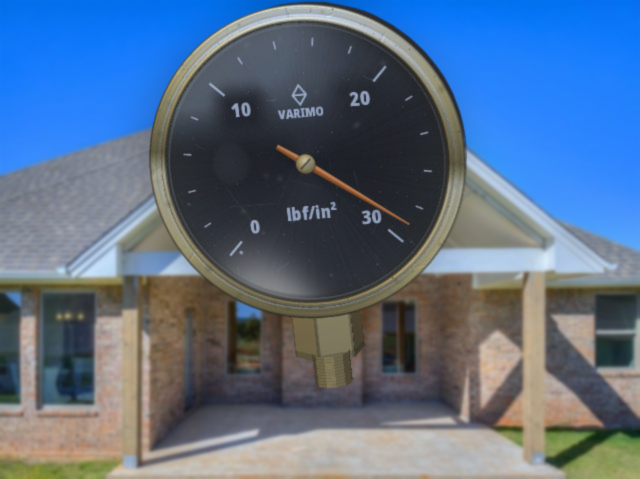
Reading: value=29 unit=psi
